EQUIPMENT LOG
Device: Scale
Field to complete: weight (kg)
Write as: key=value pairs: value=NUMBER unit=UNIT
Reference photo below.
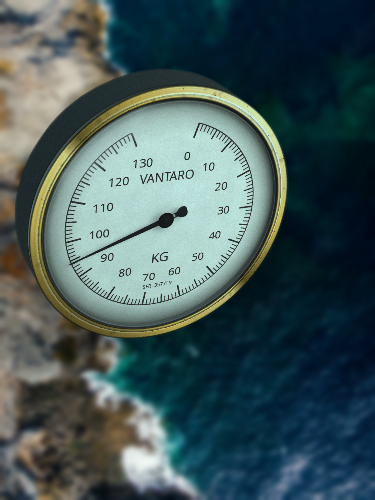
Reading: value=95 unit=kg
